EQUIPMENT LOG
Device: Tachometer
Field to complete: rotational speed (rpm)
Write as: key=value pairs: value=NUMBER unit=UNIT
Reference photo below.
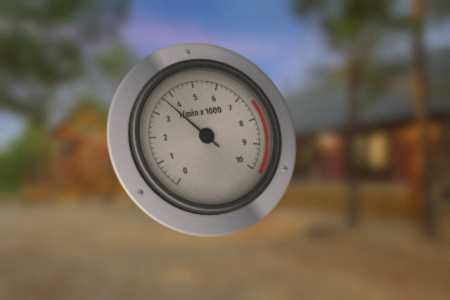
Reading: value=3600 unit=rpm
